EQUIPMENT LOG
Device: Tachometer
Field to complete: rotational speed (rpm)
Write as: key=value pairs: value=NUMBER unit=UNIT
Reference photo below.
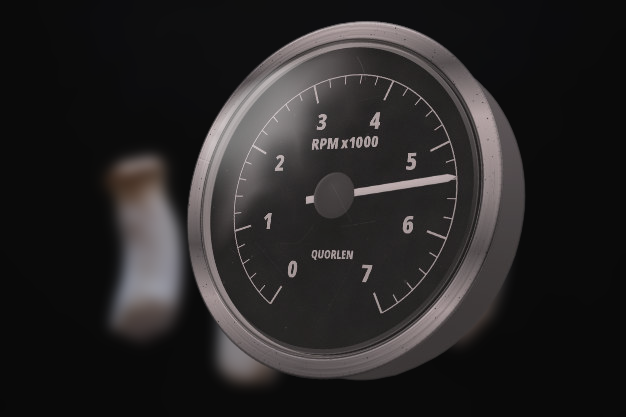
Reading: value=5400 unit=rpm
